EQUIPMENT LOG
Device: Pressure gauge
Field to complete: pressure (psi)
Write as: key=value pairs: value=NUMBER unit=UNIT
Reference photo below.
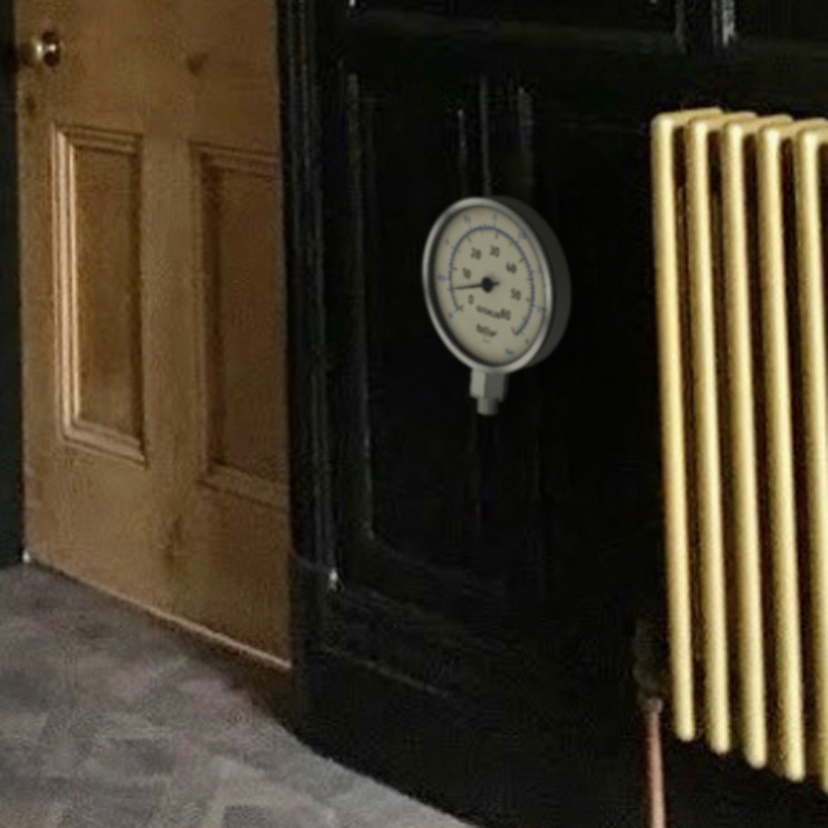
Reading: value=5 unit=psi
